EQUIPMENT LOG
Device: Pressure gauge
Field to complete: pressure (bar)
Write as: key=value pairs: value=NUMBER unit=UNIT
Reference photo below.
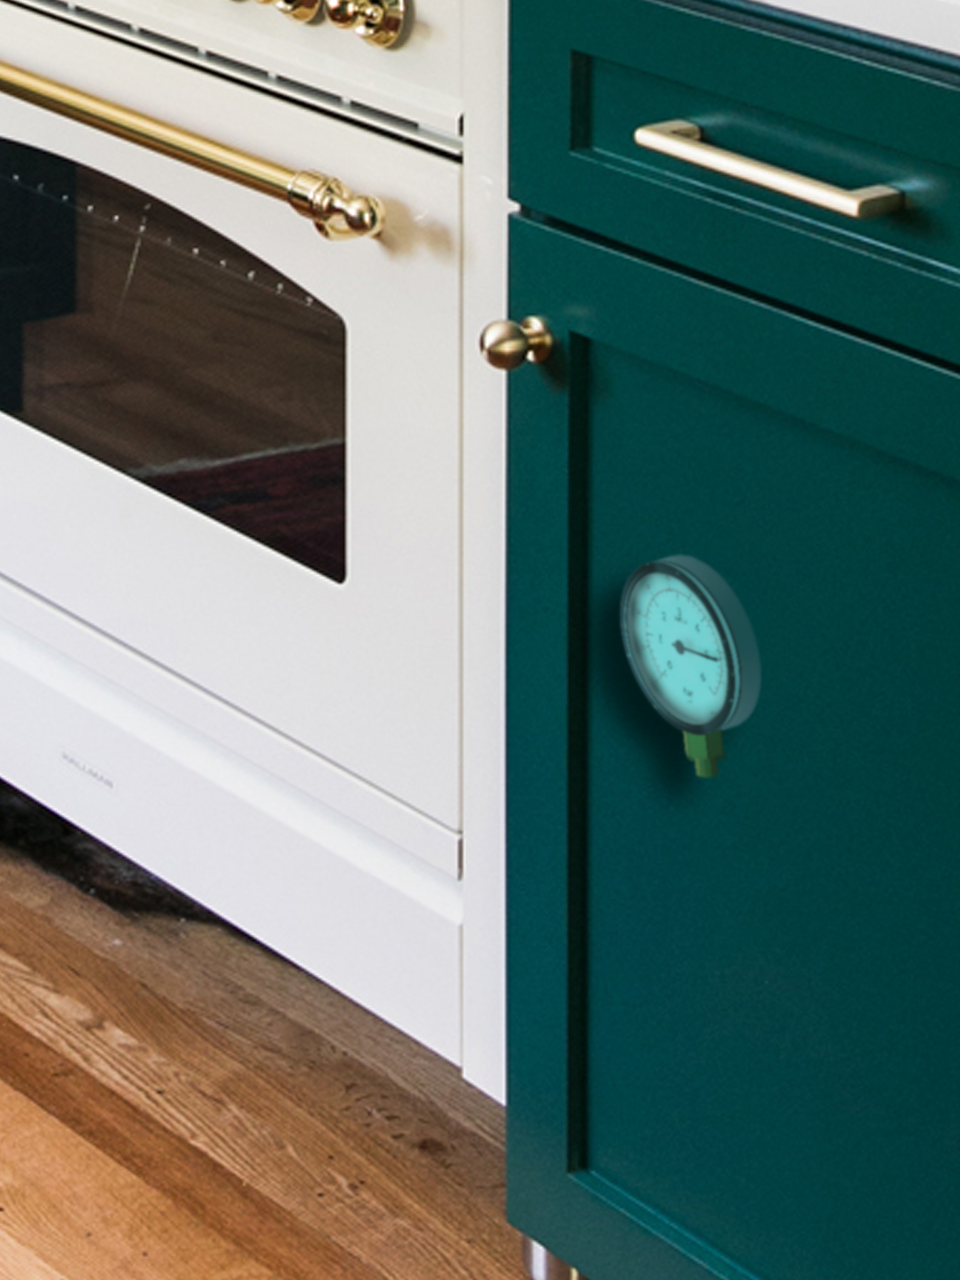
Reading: value=5 unit=bar
